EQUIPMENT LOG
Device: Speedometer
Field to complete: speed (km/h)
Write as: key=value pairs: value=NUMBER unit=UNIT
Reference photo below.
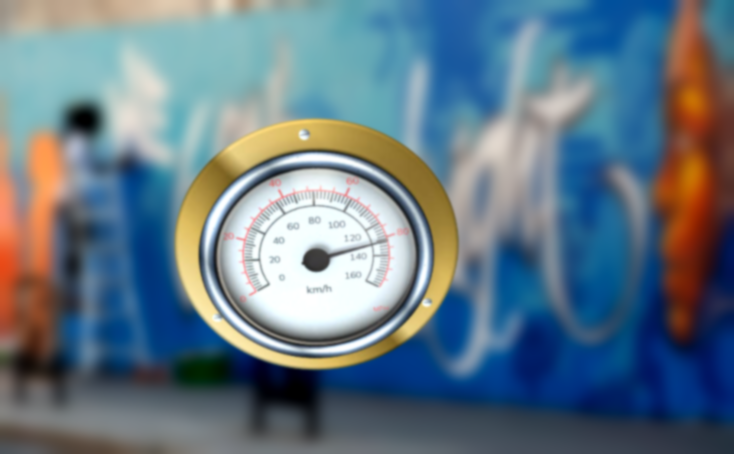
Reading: value=130 unit=km/h
